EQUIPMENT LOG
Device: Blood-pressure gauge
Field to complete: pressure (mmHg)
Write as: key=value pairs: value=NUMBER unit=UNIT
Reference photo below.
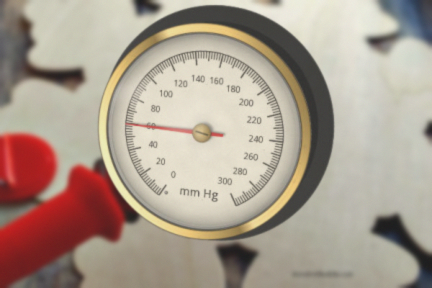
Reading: value=60 unit=mmHg
